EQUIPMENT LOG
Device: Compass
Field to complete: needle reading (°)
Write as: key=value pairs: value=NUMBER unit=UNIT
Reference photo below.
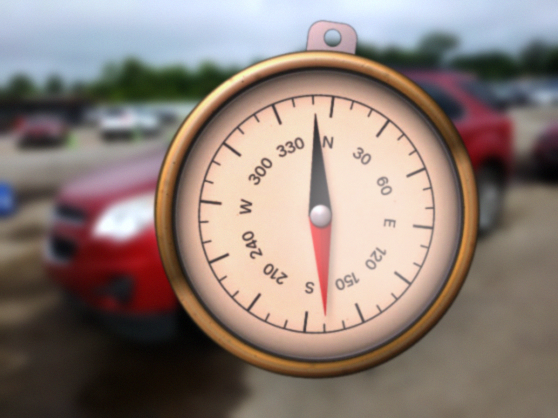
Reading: value=170 unit=°
